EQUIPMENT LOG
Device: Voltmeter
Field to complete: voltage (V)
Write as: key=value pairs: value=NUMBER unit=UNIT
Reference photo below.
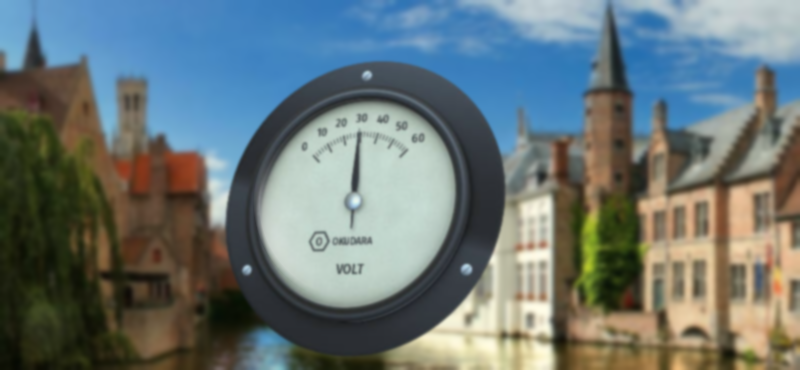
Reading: value=30 unit=V
